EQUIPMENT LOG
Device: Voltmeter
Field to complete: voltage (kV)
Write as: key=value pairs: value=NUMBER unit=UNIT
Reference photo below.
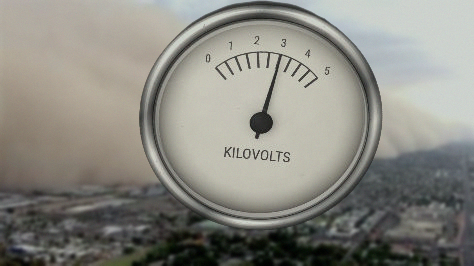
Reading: value=3 unit=kV
